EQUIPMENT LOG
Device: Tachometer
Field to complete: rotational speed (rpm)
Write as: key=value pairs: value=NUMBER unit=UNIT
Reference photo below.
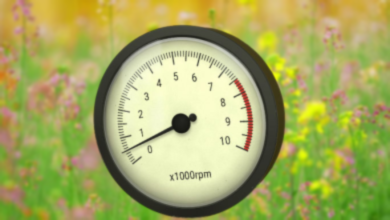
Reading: value=500 unit=rpm
